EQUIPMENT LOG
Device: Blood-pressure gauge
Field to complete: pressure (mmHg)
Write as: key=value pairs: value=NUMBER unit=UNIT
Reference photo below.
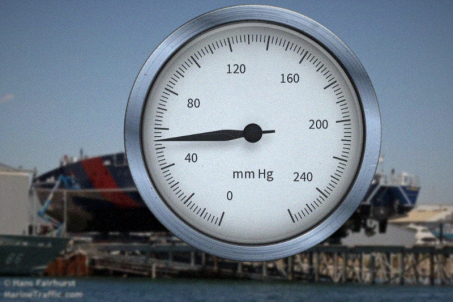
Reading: value=54 unit=mmHg
